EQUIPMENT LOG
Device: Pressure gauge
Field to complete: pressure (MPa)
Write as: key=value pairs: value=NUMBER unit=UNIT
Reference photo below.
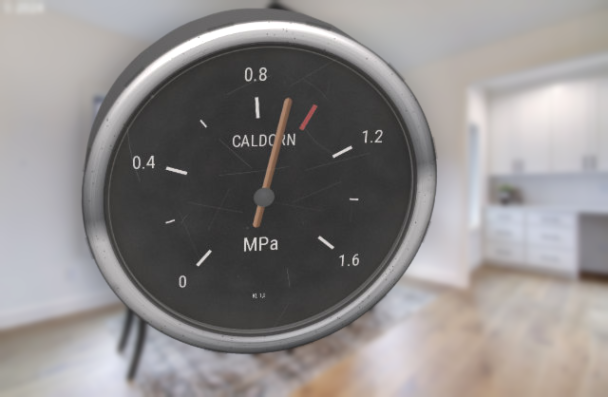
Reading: value=0.9 unit=MPa
